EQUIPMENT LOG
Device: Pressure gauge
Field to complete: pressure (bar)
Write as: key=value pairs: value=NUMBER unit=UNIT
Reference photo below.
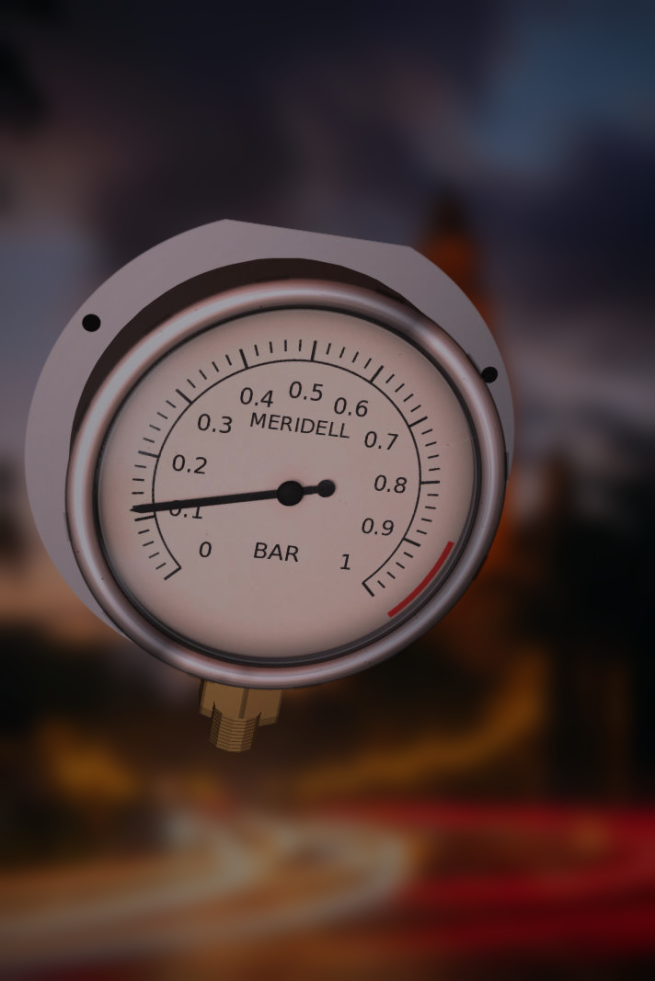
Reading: value=0.12 unit=bar
